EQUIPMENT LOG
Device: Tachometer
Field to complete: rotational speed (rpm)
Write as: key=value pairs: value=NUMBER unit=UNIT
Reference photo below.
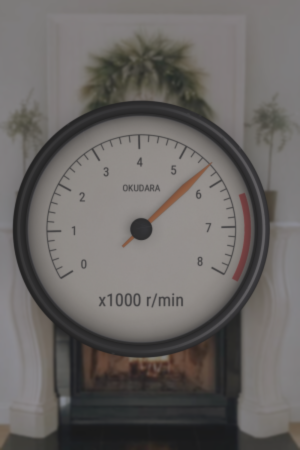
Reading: value=5600 unit=rpm
